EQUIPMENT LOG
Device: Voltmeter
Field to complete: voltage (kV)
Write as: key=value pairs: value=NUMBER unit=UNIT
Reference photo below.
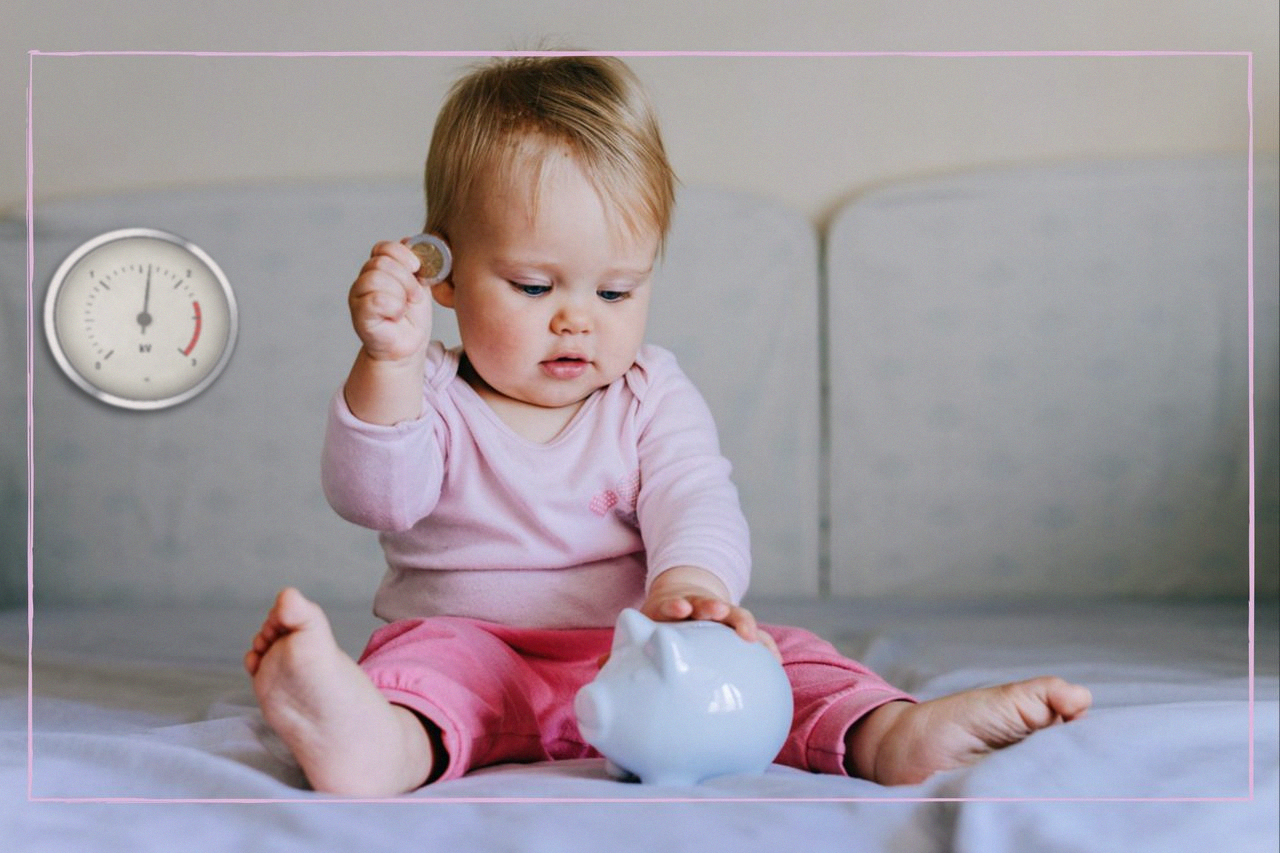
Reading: value=1.6 unit=kV
